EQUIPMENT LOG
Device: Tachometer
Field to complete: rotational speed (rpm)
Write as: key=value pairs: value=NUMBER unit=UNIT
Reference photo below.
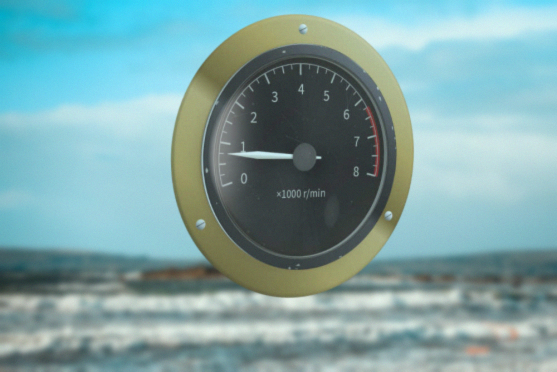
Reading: value=750 unit=rpm
